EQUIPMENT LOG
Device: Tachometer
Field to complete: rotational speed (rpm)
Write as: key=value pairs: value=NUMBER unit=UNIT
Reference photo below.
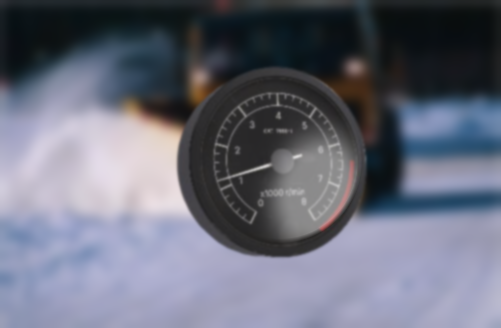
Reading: value=1200 unit=rpm
